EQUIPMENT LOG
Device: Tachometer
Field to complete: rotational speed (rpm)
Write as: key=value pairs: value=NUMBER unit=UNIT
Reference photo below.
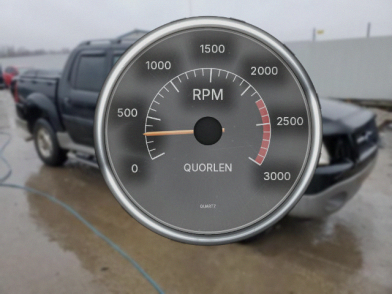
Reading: value=300 unit=rpm
